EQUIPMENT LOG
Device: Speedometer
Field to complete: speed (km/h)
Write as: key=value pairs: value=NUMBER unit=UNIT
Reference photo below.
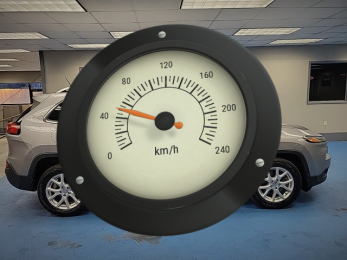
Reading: value=50 unit=km/h
